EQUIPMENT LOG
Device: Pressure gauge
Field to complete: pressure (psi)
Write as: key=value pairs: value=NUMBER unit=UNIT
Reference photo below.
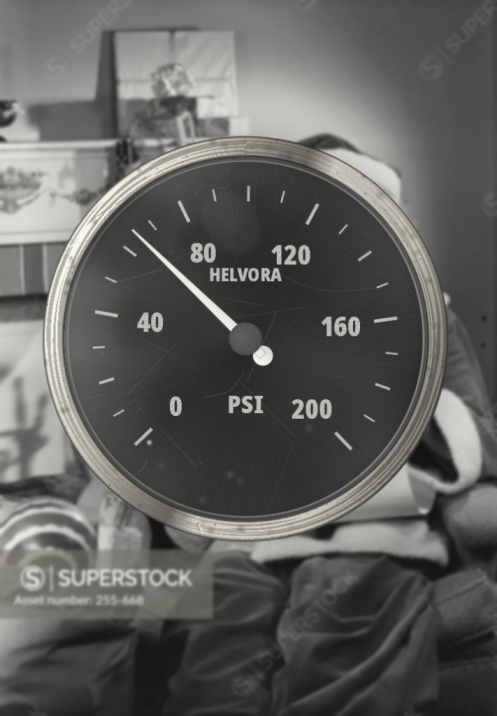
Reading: value=65 unit=psi
